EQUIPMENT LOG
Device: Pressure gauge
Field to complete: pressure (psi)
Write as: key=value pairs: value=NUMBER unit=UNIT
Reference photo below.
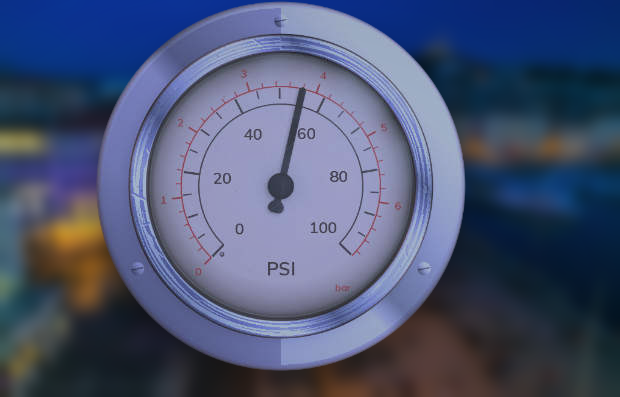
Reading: value=55 unit=psi
